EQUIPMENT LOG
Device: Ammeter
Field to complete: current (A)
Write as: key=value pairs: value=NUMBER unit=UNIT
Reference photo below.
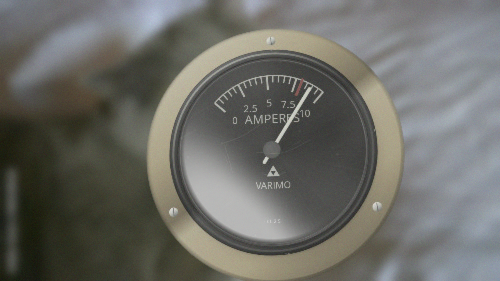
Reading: value=9 unit=A
